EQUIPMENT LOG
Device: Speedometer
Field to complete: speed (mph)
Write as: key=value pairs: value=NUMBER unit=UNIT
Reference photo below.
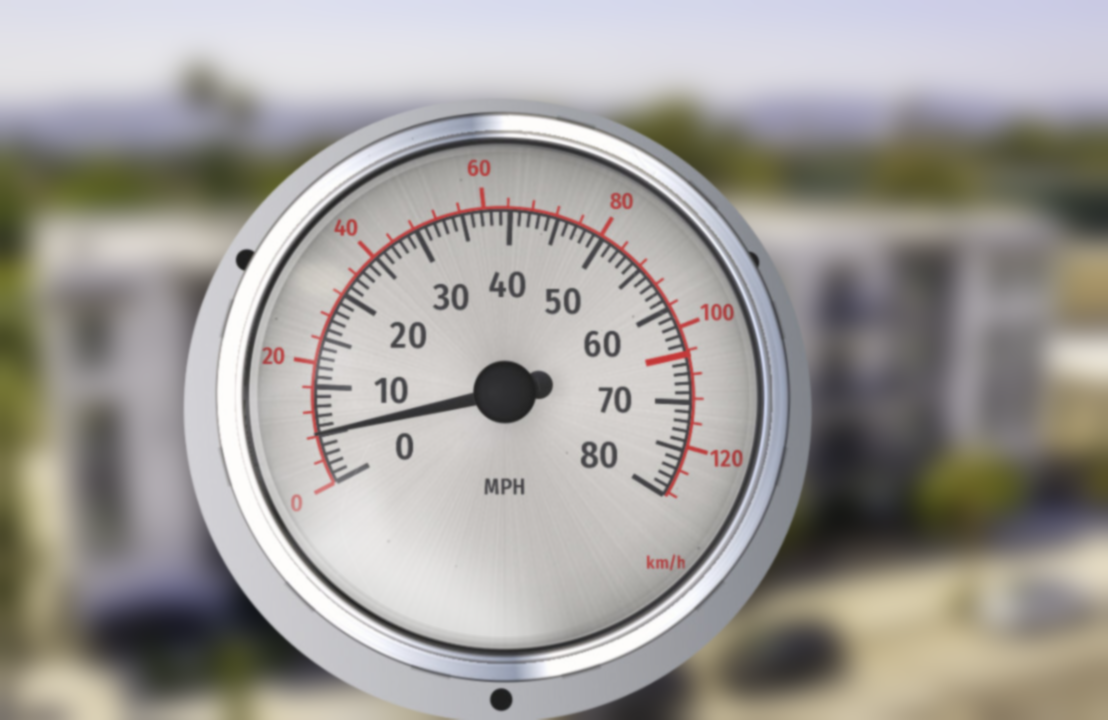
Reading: value=5 unit=mph
